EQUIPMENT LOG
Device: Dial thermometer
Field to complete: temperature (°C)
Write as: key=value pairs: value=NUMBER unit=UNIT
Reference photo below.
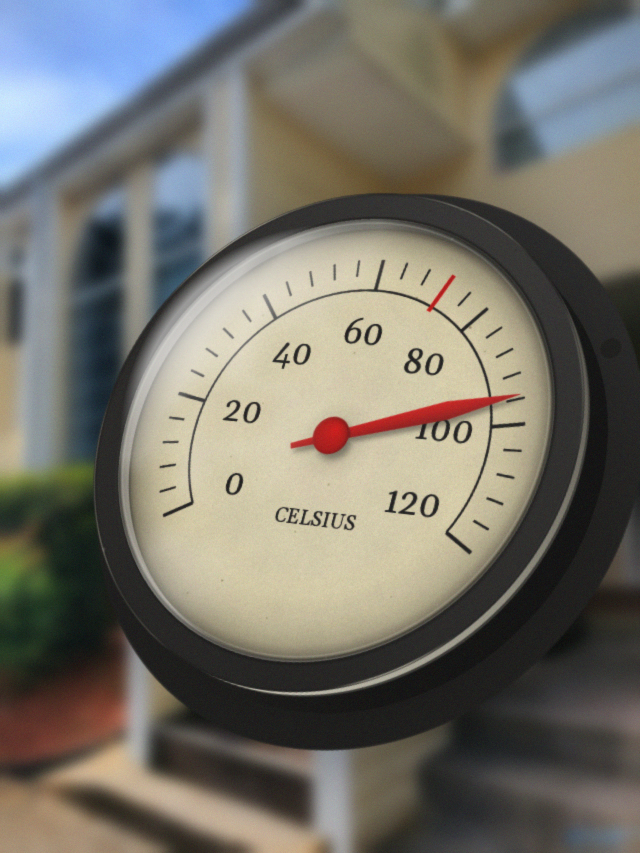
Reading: value=96 unit=°C
